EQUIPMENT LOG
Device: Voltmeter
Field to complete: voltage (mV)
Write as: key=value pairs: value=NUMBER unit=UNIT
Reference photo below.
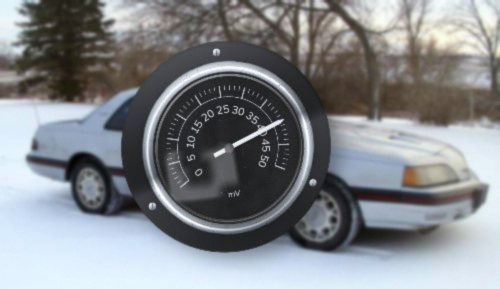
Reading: value=40 unit=mV
